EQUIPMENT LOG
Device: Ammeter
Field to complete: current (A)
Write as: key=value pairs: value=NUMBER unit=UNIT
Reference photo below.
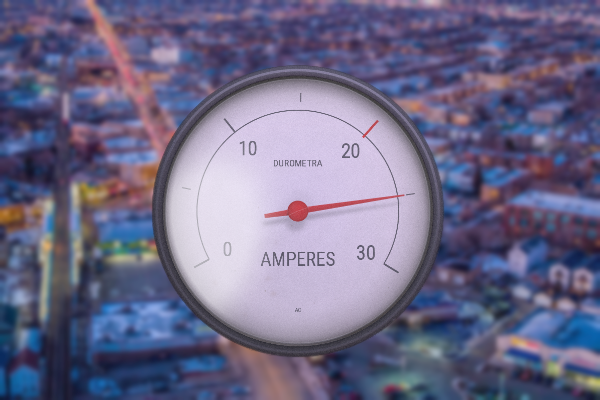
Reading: value=25 unit=A
